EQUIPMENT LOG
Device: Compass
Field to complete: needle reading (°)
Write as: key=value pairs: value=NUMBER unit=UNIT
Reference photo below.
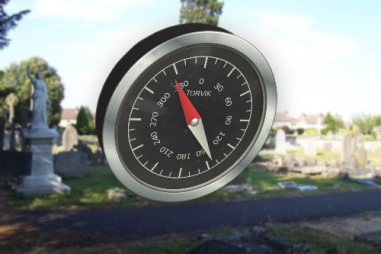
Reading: value=325 unit=°
